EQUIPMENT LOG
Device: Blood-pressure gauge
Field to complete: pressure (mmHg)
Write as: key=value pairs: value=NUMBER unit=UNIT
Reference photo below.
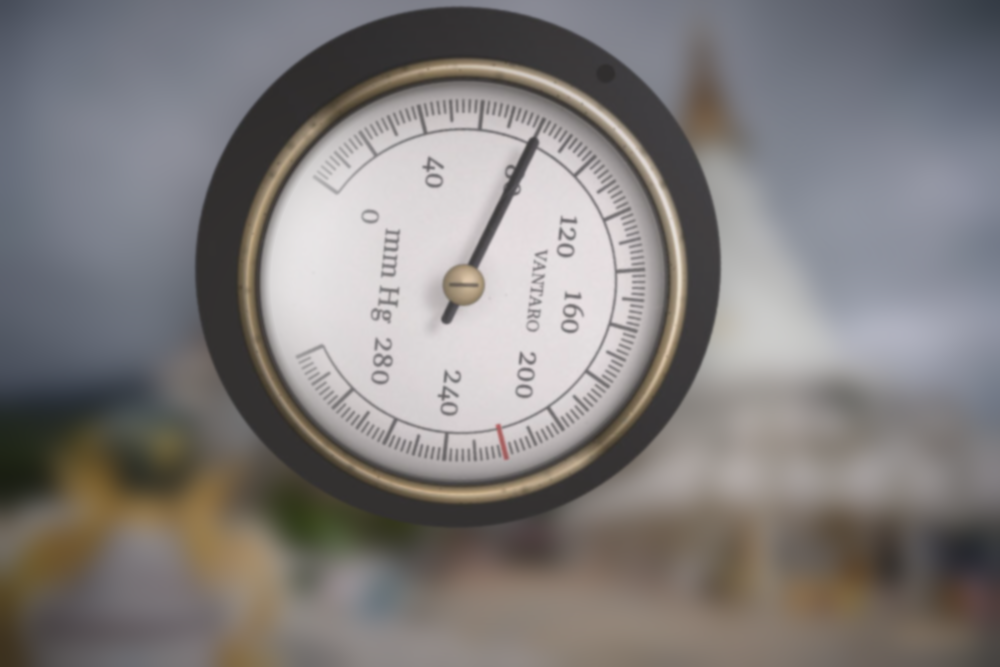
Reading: value=80 unit=mmHg
